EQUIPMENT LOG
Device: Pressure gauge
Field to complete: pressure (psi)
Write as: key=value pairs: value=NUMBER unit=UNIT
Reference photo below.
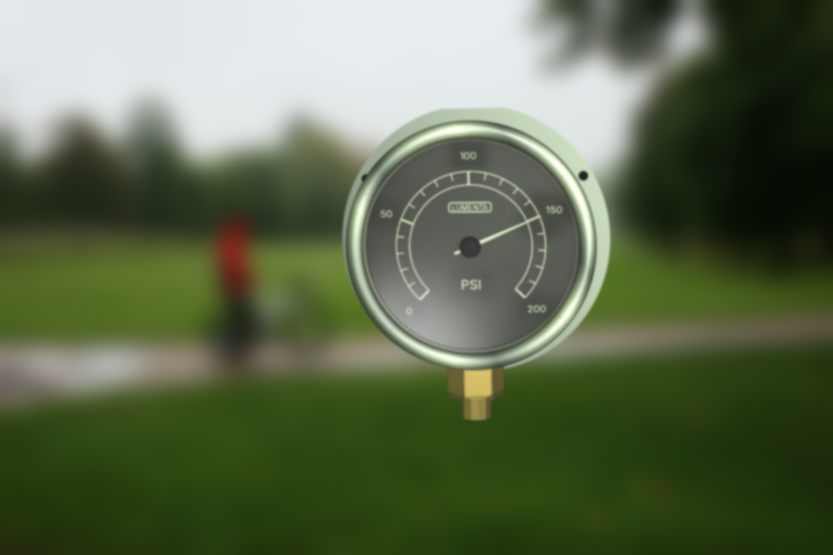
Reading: value=150 unit=psi
